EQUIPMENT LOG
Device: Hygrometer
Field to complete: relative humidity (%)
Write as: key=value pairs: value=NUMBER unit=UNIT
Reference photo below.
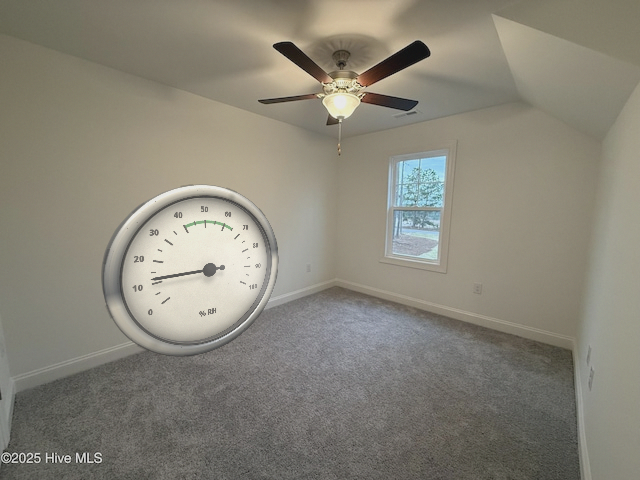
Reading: value=12.5 unit=%
